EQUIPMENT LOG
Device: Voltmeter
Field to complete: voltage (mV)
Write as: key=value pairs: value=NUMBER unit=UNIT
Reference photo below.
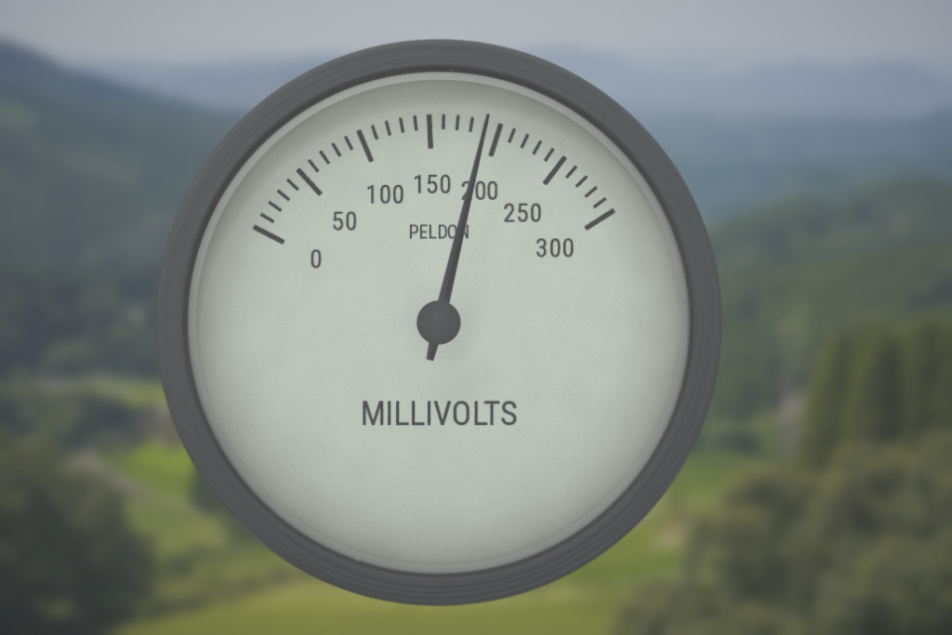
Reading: value=190 unit=mV
